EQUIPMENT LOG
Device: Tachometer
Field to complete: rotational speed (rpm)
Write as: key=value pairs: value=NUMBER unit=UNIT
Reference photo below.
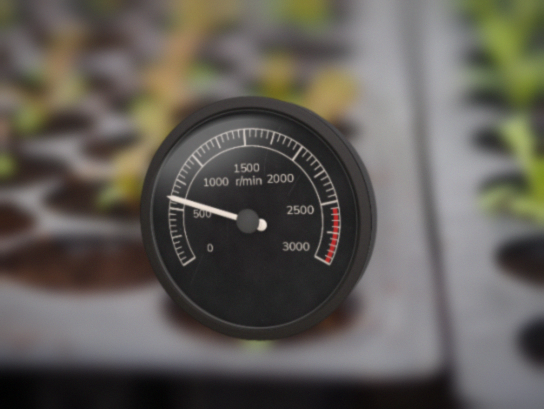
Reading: value=600 unit=rpm
